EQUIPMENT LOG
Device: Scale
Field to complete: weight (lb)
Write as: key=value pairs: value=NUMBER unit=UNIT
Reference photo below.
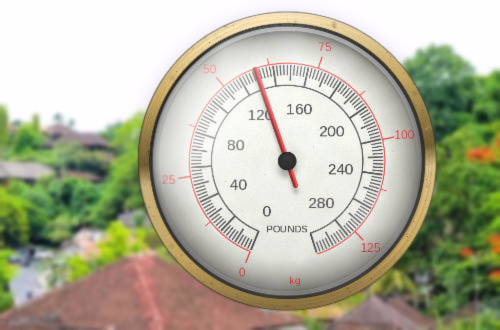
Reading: value=130 unit=lb
